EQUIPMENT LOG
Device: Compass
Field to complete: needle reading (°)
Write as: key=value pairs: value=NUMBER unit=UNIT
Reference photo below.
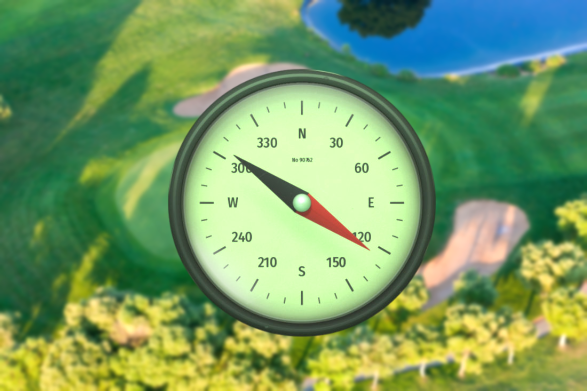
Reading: value=125 unit=°
